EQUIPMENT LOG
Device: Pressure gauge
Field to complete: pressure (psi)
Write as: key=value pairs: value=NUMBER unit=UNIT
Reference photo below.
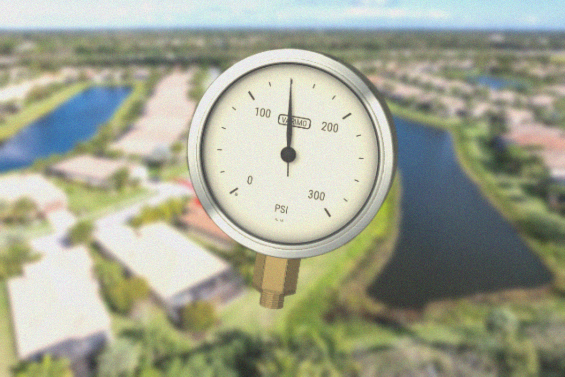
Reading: value=140 unit=psi
